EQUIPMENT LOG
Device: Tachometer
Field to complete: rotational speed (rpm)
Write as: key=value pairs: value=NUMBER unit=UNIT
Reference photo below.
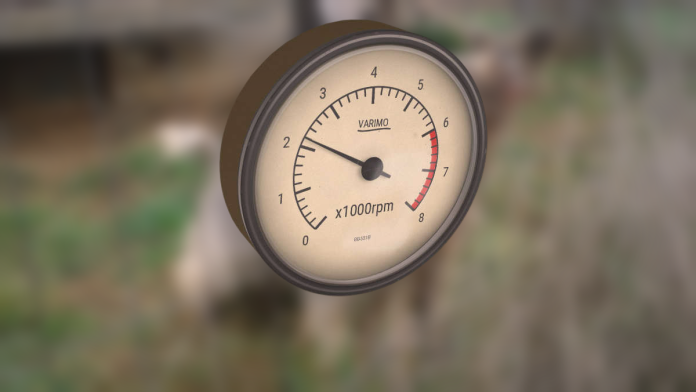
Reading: value=2200 unit=rpm
